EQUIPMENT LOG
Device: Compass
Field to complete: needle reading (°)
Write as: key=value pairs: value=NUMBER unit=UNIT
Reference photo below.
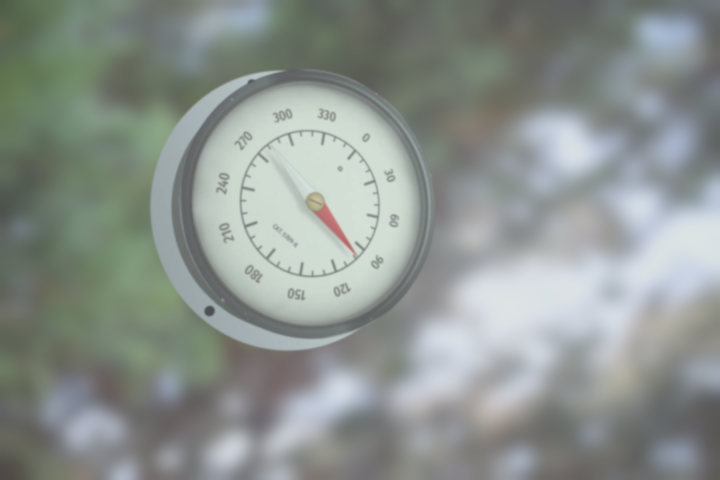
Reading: value=100 unit=°
